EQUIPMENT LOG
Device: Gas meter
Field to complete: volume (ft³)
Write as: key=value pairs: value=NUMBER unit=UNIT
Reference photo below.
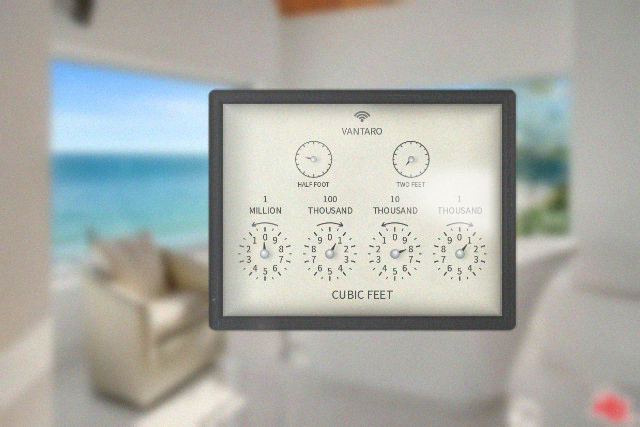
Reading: value=8100 unit=ft³
